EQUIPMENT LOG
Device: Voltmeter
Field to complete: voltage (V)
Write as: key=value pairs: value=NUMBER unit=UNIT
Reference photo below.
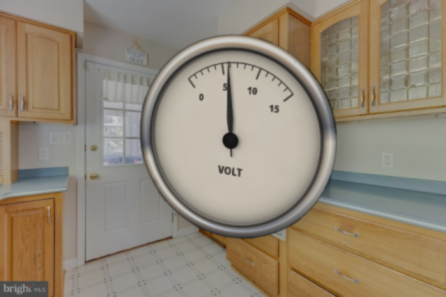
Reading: value=6 unit=V
